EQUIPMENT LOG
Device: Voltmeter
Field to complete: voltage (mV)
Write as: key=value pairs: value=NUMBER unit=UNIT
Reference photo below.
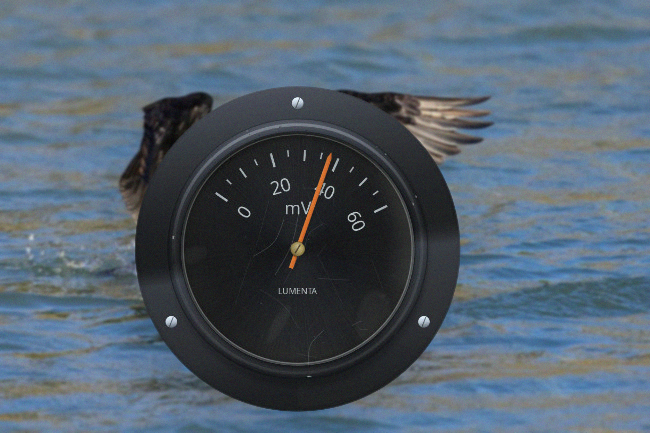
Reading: value=37.5 unit=mV
